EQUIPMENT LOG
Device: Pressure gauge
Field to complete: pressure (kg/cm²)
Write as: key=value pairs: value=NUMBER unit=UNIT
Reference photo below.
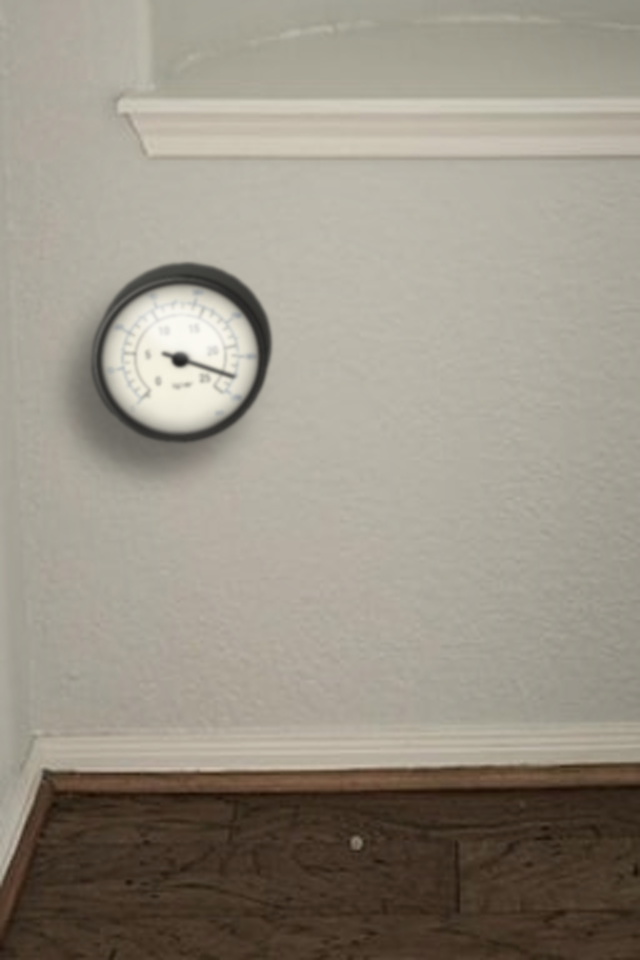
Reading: value=23 unit=kg/cm²
